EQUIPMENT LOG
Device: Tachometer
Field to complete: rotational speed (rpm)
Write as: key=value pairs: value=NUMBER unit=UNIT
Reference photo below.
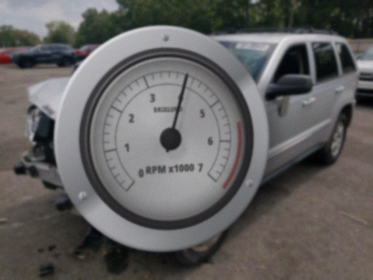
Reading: value=4000 unit=rpm
